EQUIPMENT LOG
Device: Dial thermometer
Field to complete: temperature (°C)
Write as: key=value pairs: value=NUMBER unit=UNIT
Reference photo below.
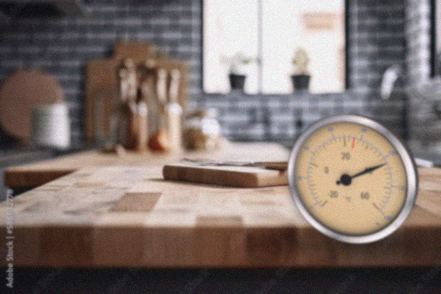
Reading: value=40 unit=°C
